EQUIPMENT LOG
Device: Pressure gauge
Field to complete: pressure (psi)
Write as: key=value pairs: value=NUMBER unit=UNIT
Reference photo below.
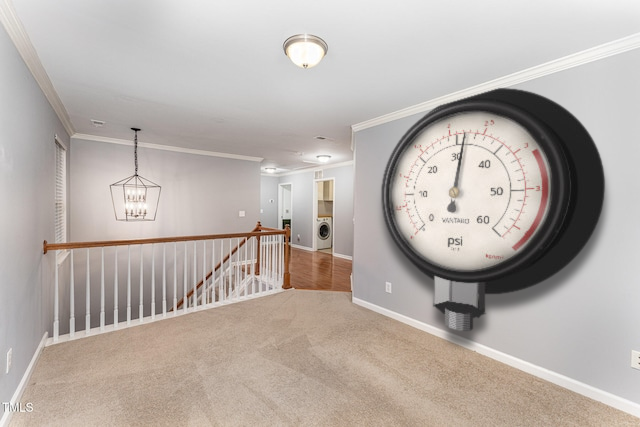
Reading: value=32 unit=psi
